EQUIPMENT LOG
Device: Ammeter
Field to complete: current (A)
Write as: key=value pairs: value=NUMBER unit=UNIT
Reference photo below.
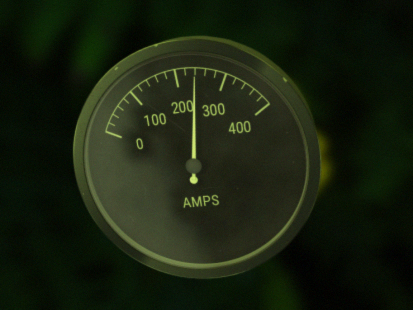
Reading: value=240 unit=A
